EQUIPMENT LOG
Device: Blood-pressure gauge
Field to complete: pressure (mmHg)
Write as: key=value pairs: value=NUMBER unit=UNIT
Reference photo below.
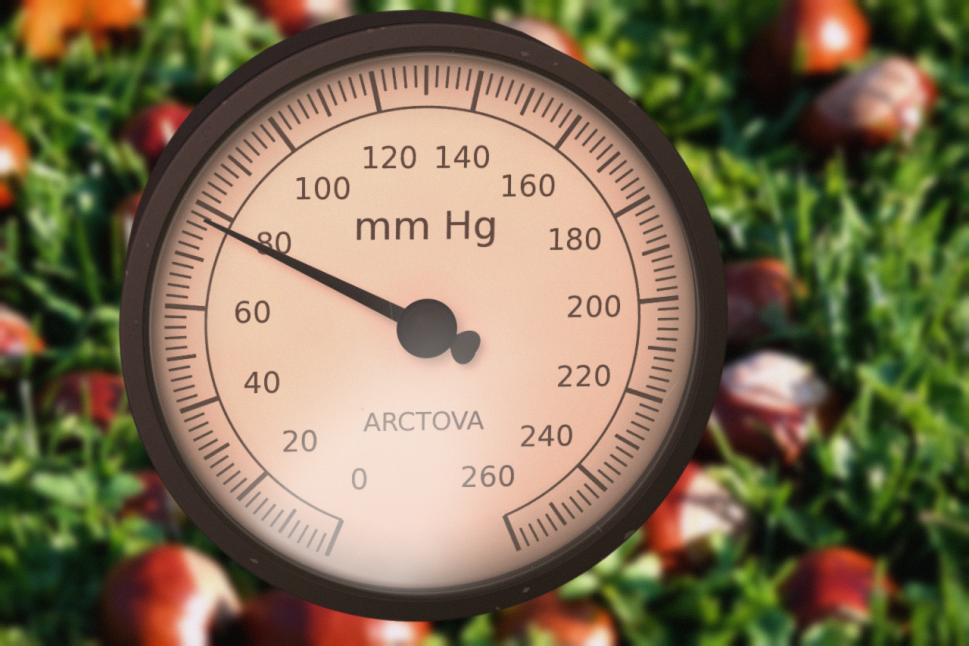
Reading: value=78 unit=mmHg
